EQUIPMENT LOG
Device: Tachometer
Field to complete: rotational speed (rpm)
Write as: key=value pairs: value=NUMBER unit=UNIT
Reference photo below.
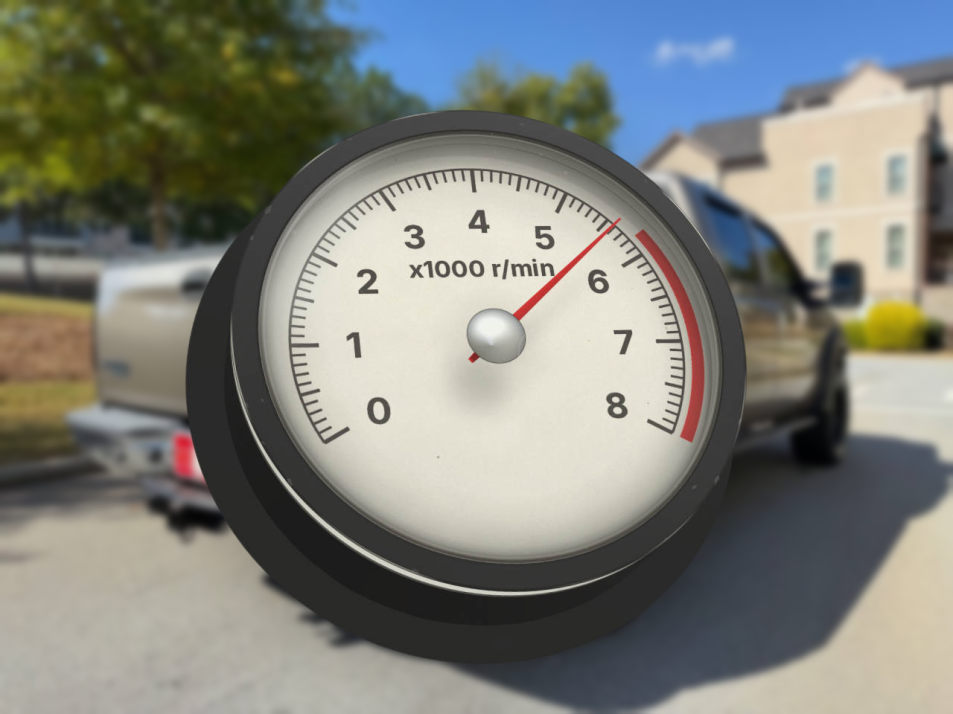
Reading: value=5600 unit=rpm
